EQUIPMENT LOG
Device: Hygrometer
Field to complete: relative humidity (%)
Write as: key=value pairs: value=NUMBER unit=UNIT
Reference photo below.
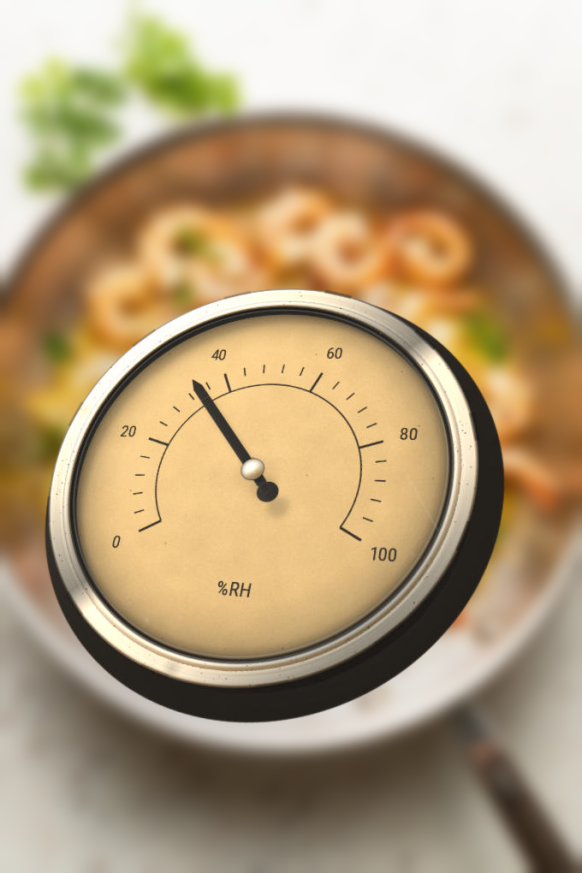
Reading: value=34 unit=%
